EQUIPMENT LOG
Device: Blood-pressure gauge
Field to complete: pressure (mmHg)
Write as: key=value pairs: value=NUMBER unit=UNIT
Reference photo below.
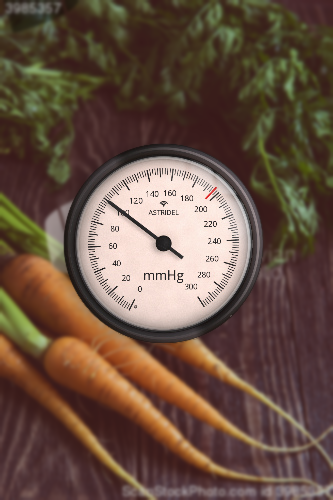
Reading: value=100 unit=mmHg
